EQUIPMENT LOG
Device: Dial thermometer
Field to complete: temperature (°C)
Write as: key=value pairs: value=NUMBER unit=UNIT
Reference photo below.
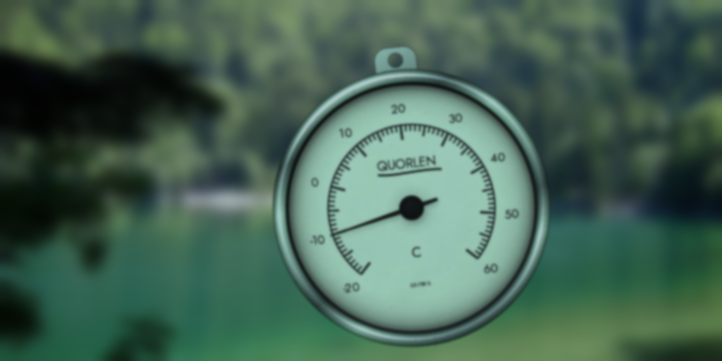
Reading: value=-10 unit=°C
